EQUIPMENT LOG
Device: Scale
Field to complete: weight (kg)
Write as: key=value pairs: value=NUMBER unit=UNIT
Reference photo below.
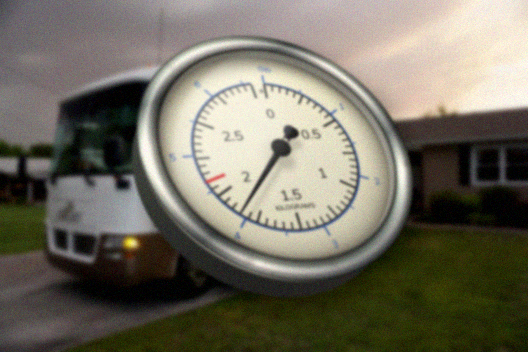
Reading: value=1.85 unit=kg
